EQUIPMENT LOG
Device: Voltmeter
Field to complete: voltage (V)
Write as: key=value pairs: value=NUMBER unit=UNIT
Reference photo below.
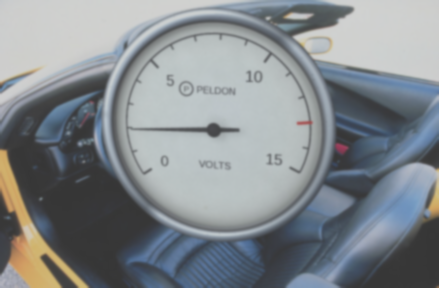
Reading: value=2 unit=V
